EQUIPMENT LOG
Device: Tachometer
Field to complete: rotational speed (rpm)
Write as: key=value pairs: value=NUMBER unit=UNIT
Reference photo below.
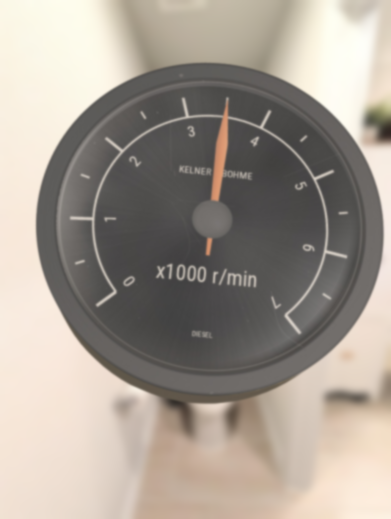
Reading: value=3500 unit=rpm
